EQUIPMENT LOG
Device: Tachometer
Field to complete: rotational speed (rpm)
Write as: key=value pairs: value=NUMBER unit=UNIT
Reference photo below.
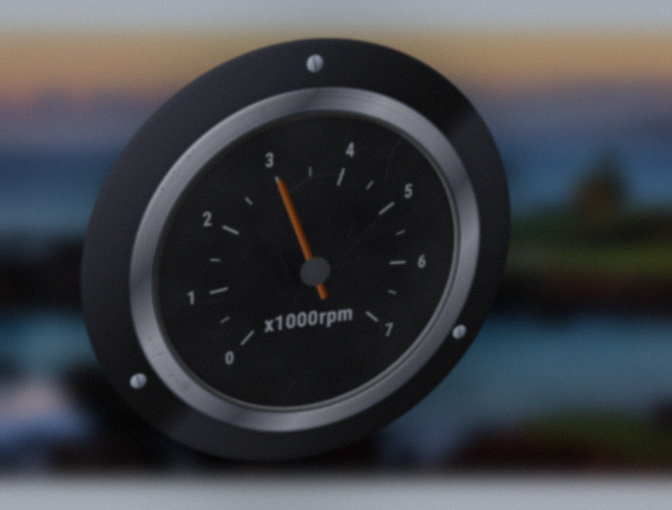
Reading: value=3000 unit=rpm
